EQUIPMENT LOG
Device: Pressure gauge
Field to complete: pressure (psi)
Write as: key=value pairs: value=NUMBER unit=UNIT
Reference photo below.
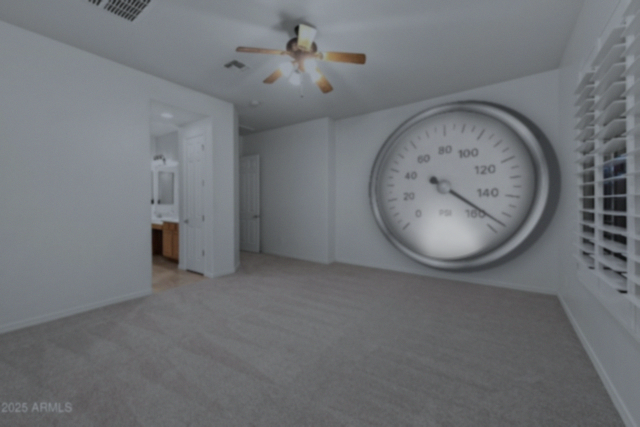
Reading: value=155 unit=psi
